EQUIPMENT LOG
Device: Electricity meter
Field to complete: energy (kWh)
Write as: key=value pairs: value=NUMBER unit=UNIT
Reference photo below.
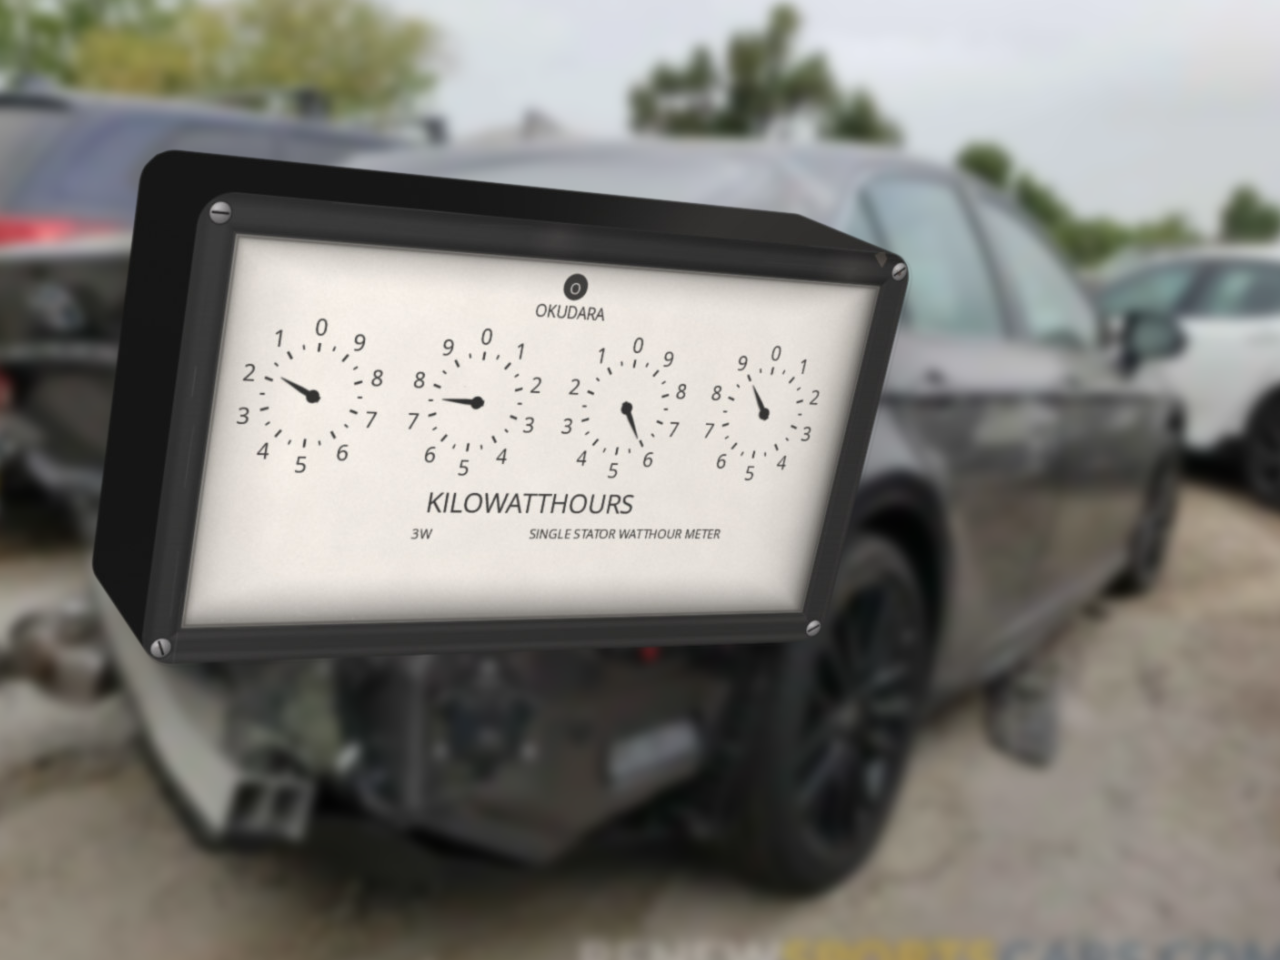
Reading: value=1759 unit=kWh
